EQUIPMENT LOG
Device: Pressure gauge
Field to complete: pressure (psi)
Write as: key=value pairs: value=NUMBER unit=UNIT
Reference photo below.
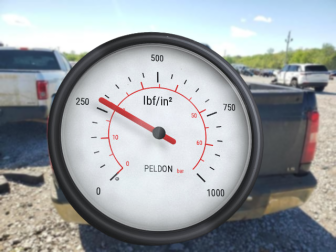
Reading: value=275 unit=psi
